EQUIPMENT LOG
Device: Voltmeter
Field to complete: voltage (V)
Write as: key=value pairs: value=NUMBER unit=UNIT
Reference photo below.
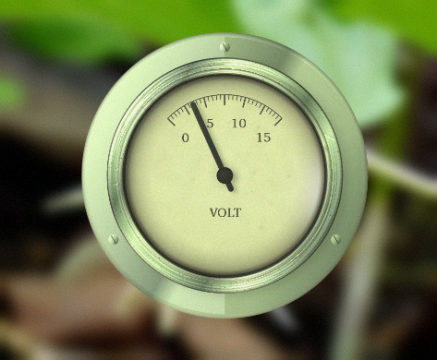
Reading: value=3.5 unit=V
